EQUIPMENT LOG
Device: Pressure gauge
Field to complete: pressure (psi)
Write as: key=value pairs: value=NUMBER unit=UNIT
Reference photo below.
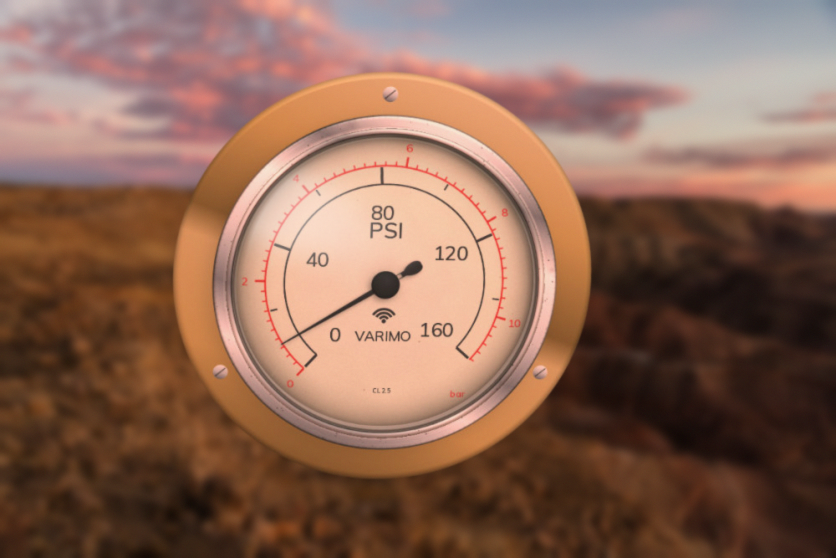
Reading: value=10 unit=psi
